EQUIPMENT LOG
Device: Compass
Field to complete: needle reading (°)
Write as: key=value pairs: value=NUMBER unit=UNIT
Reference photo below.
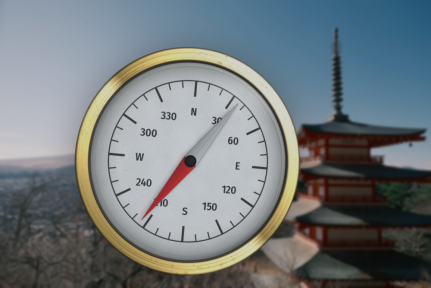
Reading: value=215 unit=°
